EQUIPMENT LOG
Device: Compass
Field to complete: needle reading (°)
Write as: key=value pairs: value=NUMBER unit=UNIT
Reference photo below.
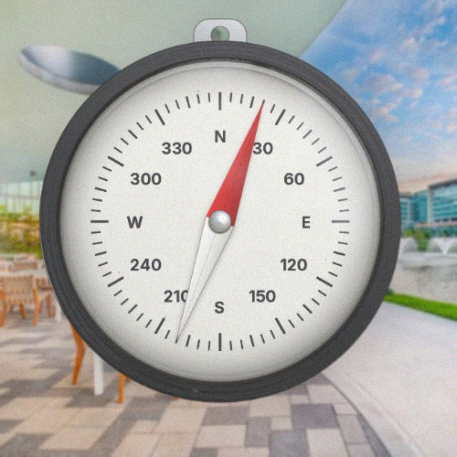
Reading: value=20 unit=°
